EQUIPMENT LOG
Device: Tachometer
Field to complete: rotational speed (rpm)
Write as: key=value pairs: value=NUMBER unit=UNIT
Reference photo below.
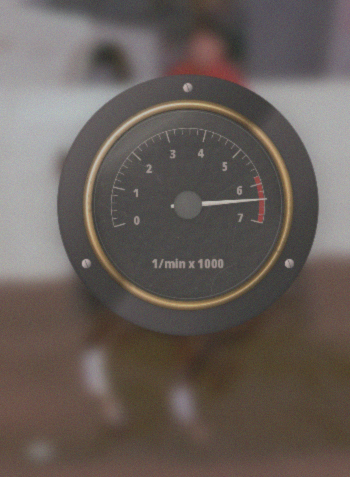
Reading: value=6400 unit=rpm
